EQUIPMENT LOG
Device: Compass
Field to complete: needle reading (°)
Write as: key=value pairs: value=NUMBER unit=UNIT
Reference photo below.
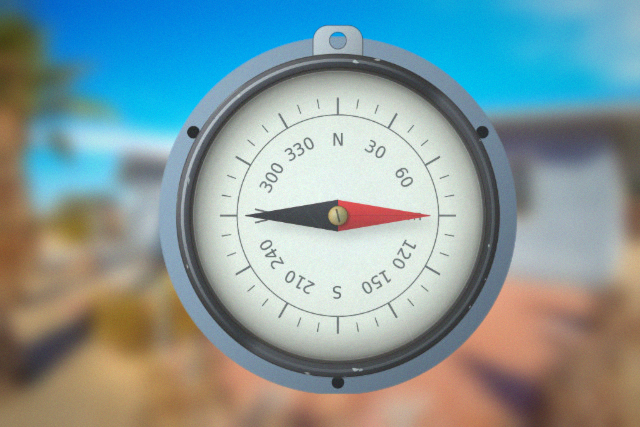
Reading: value=90 unit=°
